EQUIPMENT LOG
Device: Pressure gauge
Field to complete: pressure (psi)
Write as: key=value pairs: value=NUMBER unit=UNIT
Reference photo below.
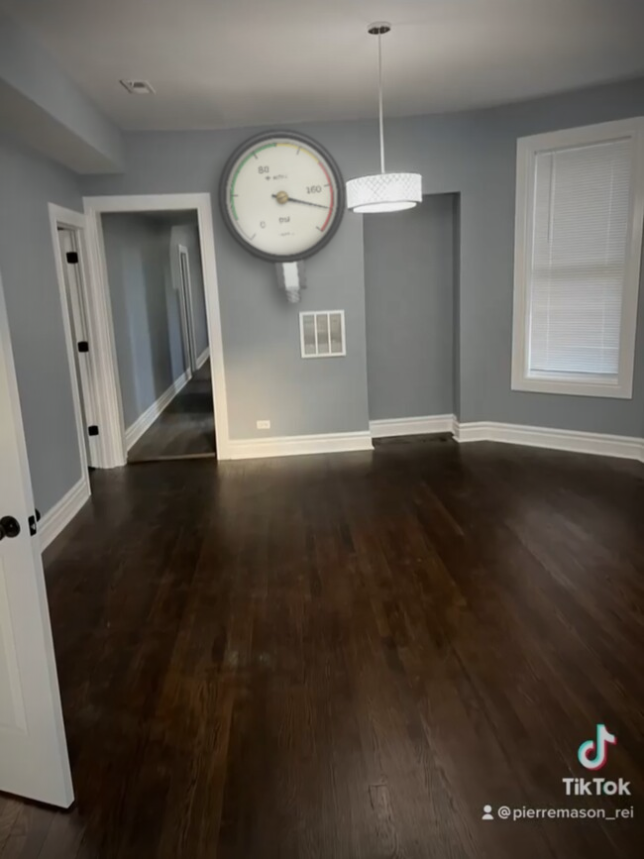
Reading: value=180 unit=psi
